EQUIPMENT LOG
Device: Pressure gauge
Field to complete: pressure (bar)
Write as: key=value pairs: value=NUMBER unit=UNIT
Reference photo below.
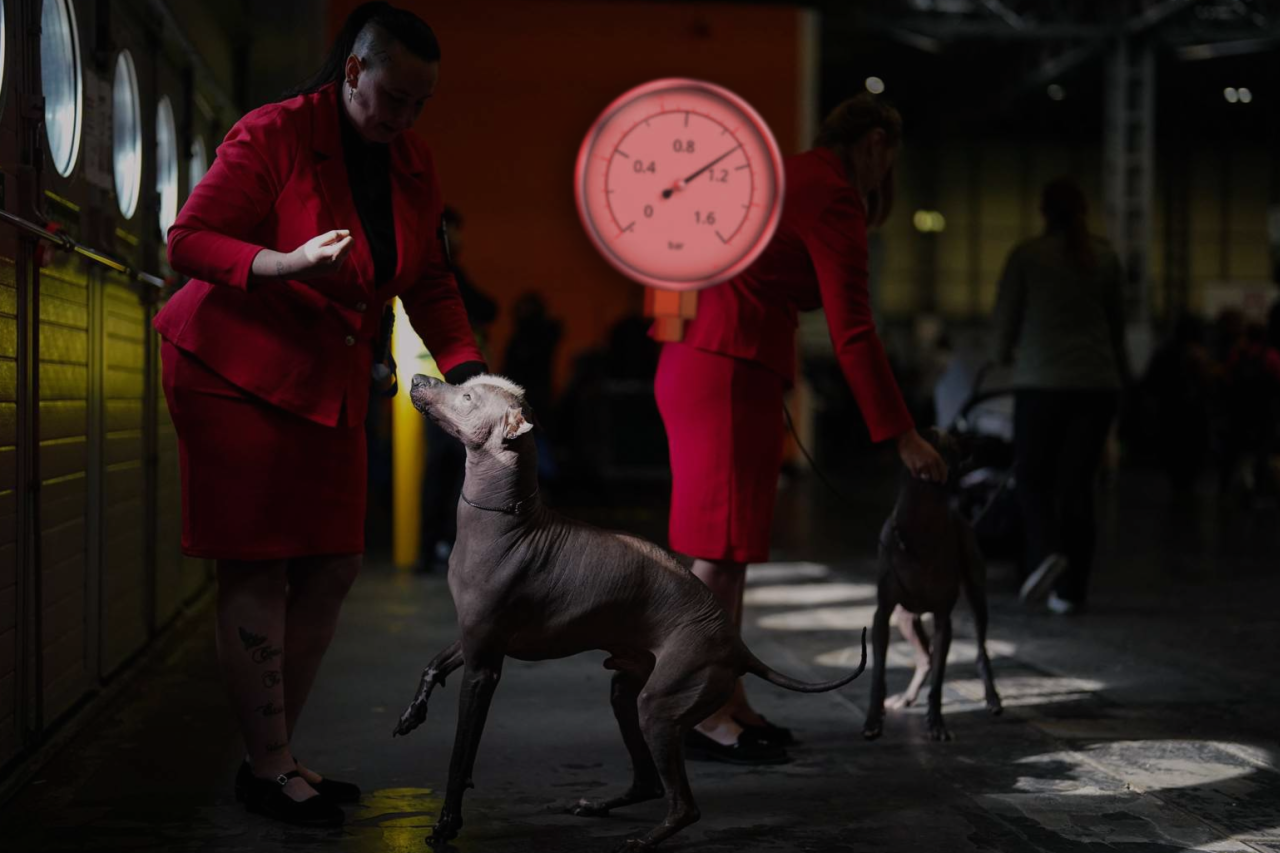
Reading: value=1.1 unit=bar
